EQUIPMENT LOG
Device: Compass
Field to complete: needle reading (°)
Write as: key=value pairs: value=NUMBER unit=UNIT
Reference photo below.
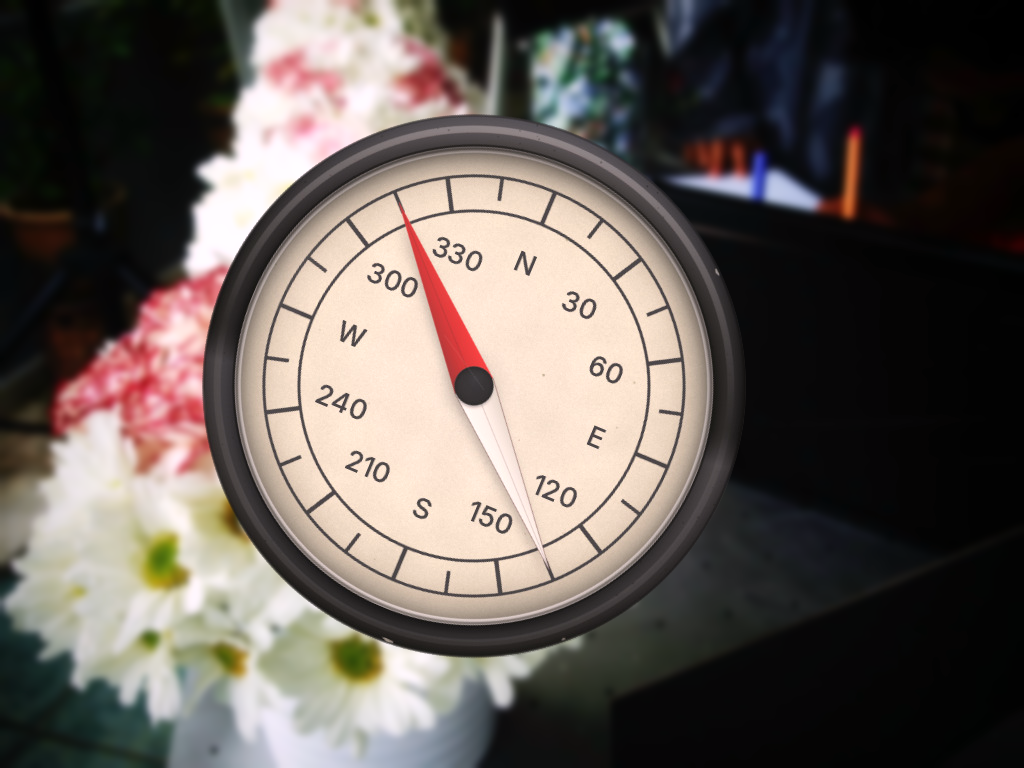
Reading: value=315 unit=°
